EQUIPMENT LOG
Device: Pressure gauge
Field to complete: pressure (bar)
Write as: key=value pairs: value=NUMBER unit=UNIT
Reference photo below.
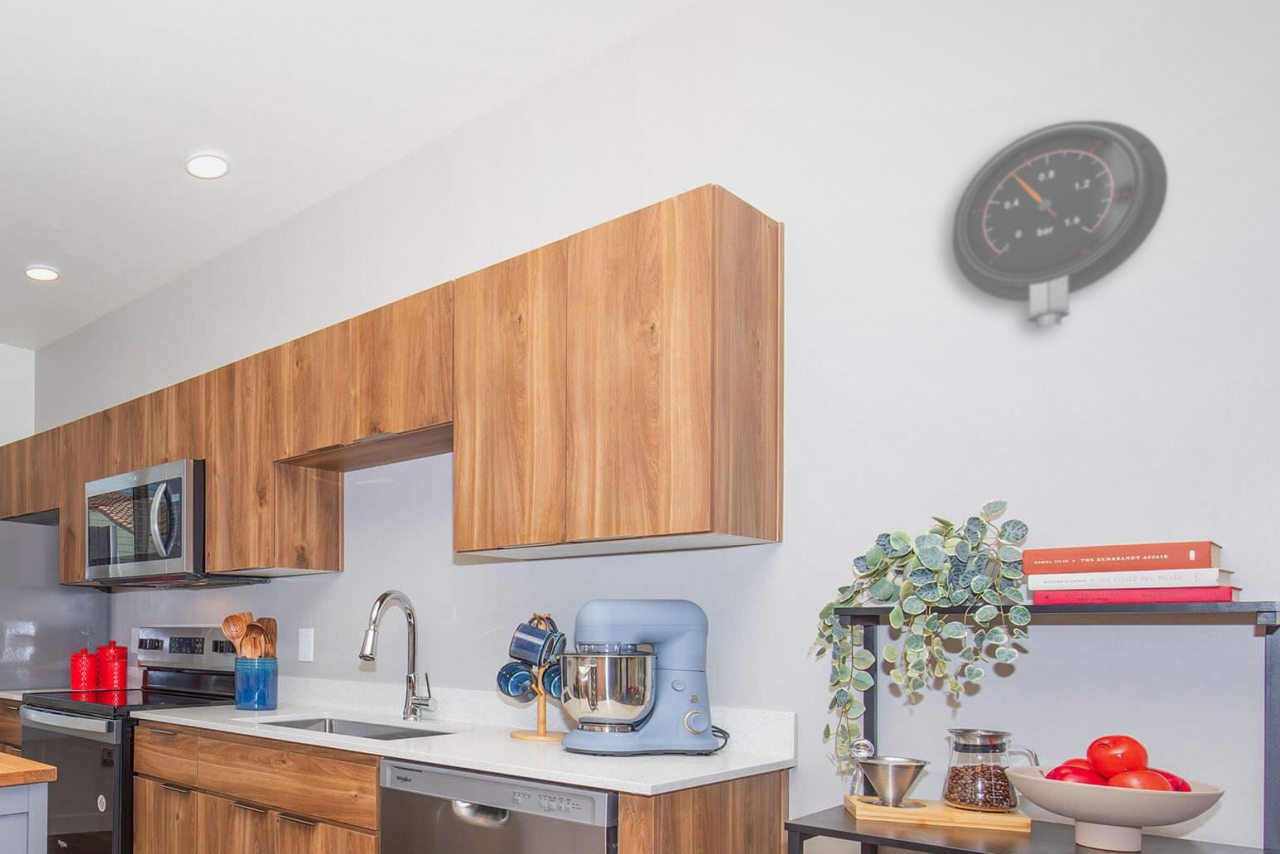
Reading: value=0.6 unit=bar
